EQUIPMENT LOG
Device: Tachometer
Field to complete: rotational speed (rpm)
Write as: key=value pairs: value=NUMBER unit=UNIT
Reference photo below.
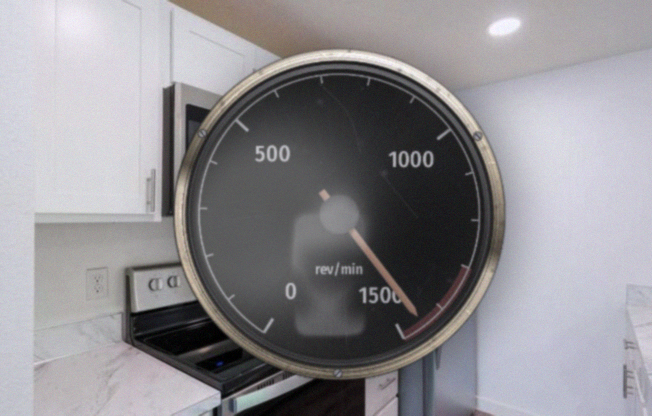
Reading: value=1450 unit=rpm
